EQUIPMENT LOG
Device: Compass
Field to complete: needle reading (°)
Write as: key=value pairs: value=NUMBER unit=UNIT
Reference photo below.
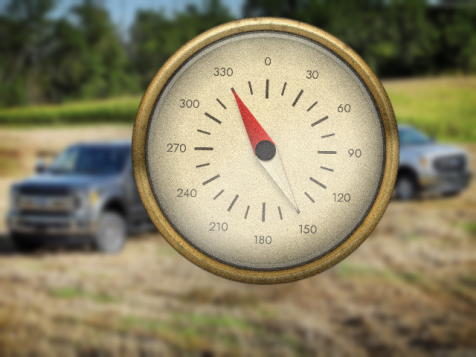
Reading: value=330 unit=°
